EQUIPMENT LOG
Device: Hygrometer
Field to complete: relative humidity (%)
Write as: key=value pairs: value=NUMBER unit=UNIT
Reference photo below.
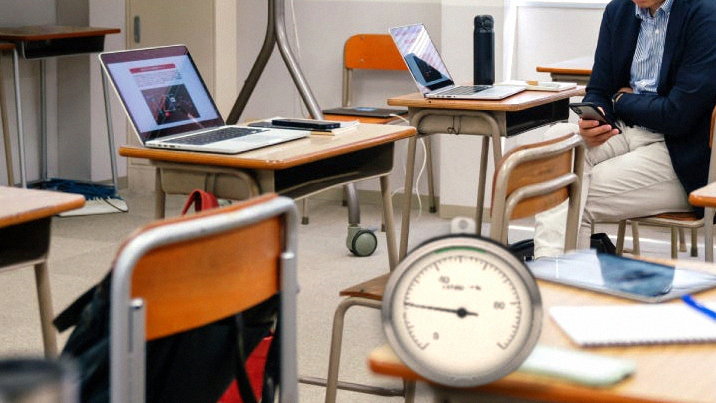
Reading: value=20 unit=%
